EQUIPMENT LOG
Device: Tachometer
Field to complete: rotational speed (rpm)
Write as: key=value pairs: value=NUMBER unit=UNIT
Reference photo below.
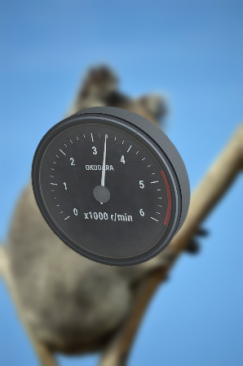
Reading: value=3400 unit=rpm
